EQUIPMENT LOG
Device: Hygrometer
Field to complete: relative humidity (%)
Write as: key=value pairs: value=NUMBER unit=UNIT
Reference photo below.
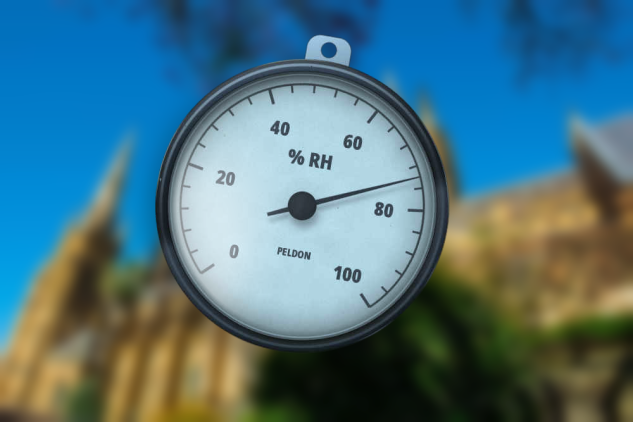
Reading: value=74 unit=%
